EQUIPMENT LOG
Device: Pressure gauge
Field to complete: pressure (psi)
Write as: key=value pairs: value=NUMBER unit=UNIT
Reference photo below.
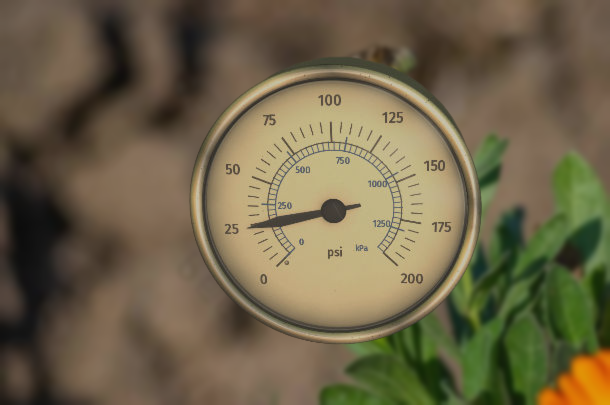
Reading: value=25 unit=psi
